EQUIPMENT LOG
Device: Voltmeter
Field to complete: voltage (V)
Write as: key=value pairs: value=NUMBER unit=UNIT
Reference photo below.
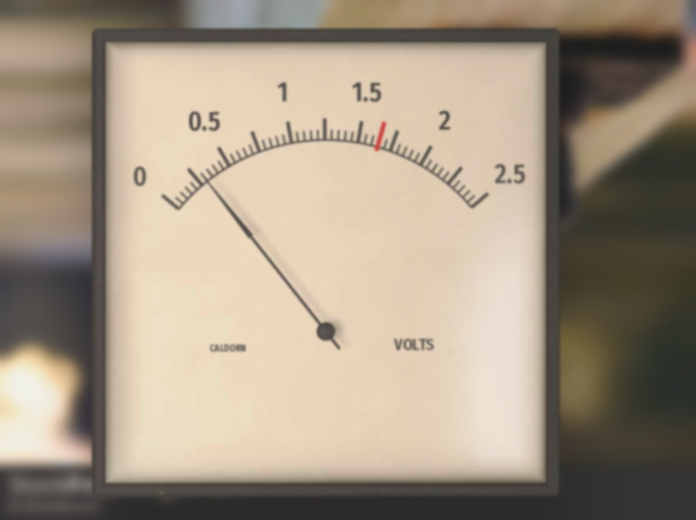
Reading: value=0.3 unit=V
